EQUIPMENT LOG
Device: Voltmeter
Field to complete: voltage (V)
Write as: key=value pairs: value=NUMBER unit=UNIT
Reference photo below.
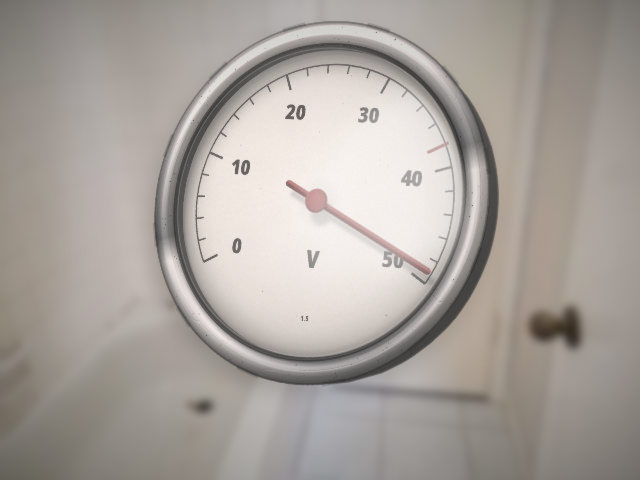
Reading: value=49 unit=V
